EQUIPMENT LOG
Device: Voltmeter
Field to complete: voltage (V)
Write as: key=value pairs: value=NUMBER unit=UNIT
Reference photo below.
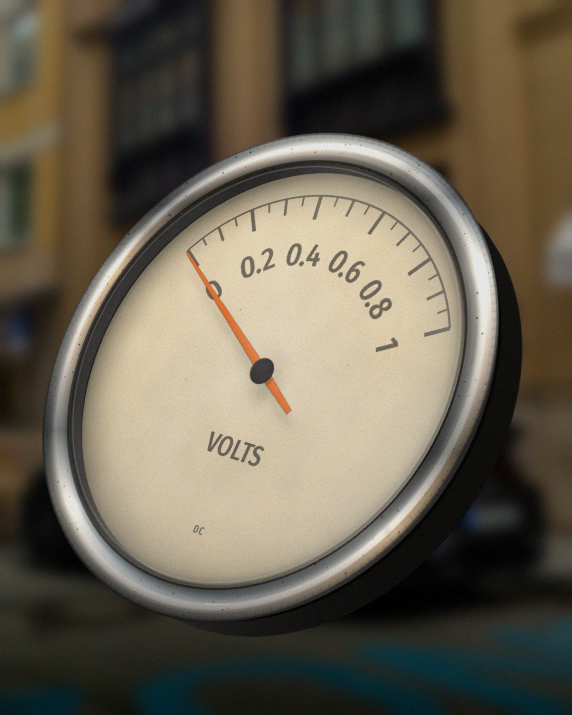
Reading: value=0 unit=V
